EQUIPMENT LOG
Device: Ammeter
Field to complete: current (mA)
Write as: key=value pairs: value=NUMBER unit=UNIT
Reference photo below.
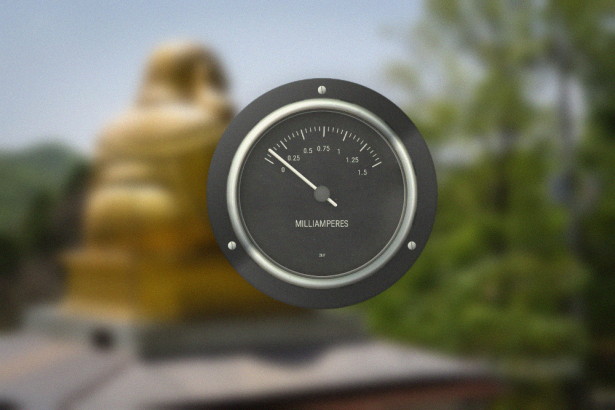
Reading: value=0.1 unit=mA
